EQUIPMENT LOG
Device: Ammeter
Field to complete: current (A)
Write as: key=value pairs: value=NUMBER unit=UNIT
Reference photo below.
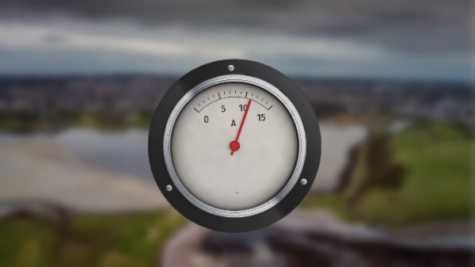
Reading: value=11 unit=A
